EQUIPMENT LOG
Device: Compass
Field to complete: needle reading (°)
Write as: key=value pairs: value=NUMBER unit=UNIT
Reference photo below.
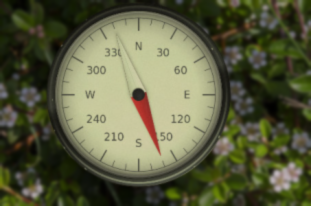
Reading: value=160 unit=°
